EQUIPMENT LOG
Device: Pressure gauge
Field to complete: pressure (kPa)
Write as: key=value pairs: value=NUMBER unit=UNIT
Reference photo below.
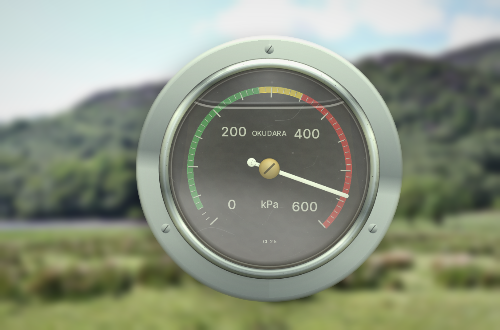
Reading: value=540 unit=kPa
